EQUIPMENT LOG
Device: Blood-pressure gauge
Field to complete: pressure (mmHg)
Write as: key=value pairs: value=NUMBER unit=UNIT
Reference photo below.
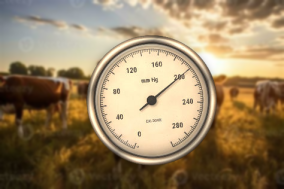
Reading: value=200 unit=mmHg
